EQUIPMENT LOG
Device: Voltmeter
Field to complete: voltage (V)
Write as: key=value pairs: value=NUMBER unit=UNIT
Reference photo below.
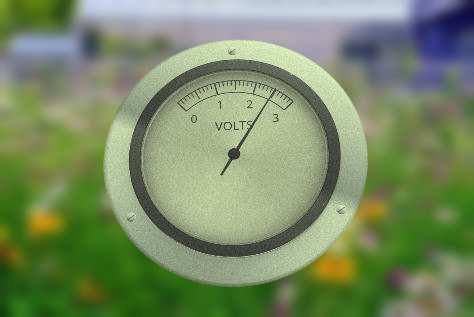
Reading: value=2.5 unit=V
